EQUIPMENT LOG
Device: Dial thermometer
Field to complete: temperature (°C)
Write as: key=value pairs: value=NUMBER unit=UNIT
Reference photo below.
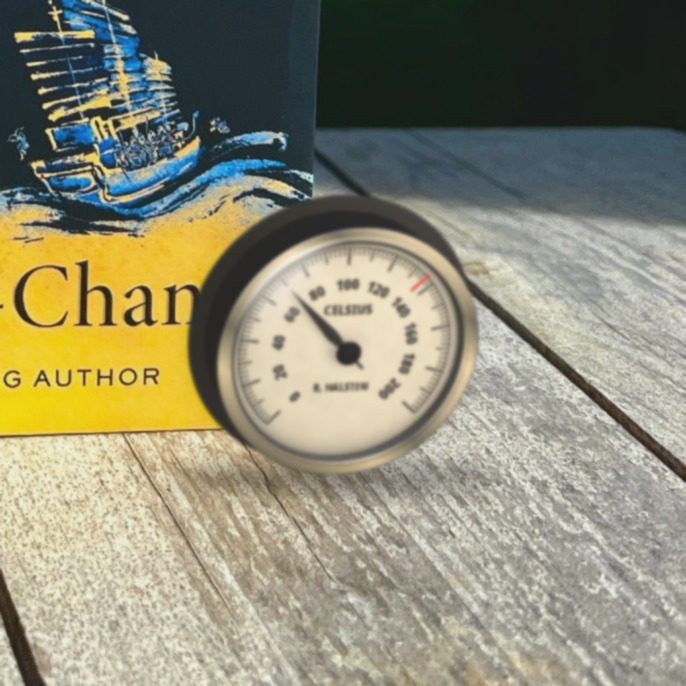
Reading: value=70 unit=°C
